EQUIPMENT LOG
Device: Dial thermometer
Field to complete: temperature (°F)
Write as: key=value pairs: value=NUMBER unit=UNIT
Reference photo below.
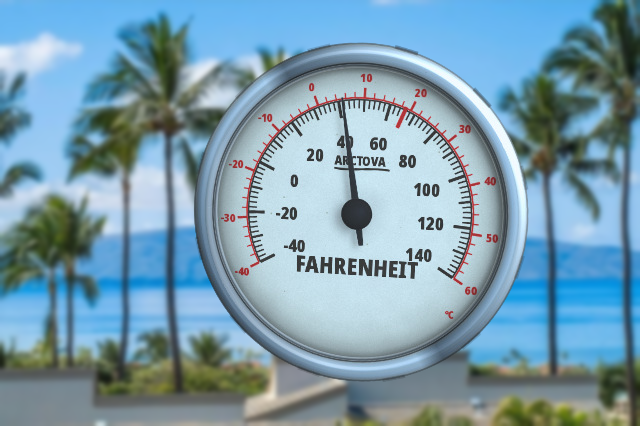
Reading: value=42 unit=°F
